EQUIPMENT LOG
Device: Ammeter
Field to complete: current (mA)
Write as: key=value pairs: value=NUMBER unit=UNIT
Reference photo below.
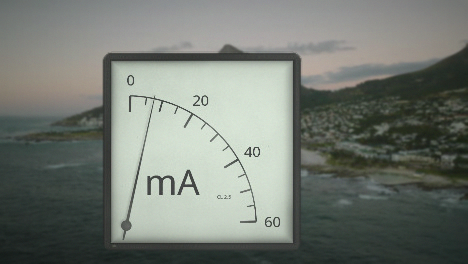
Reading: value=7.5 unit=mA
